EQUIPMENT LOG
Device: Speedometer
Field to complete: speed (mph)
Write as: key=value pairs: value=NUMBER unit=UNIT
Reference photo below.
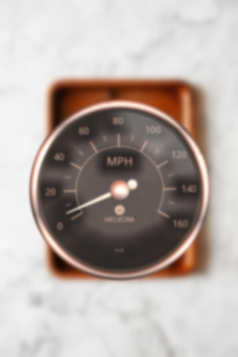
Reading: value=5 unit=mph
